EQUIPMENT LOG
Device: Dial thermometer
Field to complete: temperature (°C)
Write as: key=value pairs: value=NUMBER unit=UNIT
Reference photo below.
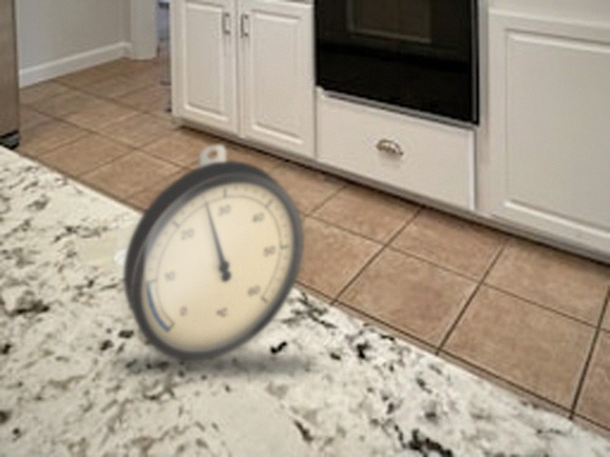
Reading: value=26 unit=°C
